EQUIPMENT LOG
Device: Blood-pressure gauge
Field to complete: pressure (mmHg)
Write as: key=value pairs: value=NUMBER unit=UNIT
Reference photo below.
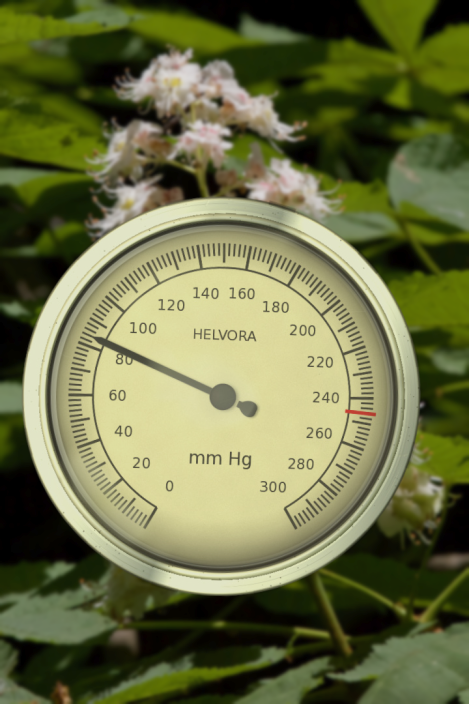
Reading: value=84 unit=mmHg
